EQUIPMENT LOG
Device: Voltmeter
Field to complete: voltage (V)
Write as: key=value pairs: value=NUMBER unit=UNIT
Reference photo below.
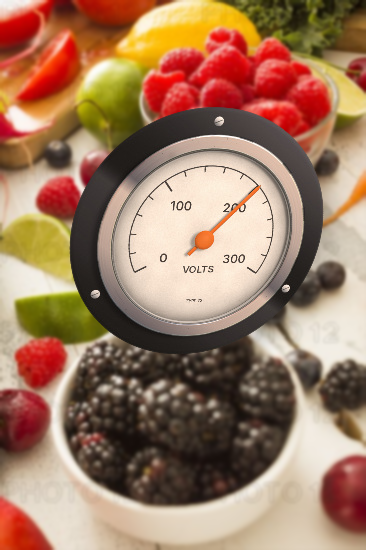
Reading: value=200 unit=V
